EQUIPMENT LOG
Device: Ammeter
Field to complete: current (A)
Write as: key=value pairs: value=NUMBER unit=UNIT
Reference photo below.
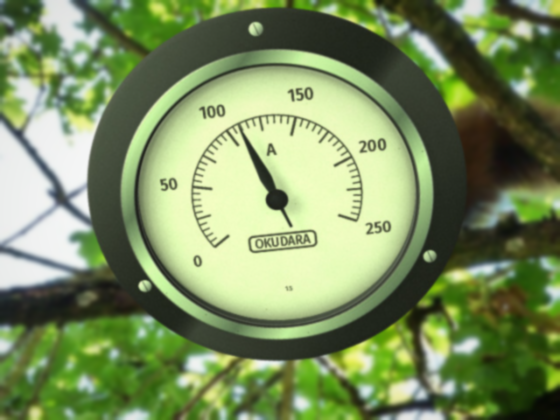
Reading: value=110 unit=A
